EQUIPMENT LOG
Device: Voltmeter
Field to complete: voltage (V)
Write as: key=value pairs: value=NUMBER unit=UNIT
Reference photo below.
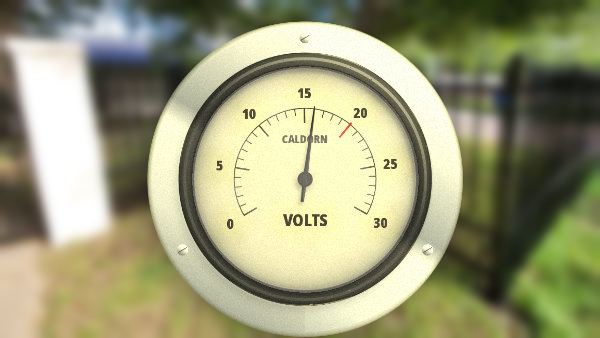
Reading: value=16 unit=V
